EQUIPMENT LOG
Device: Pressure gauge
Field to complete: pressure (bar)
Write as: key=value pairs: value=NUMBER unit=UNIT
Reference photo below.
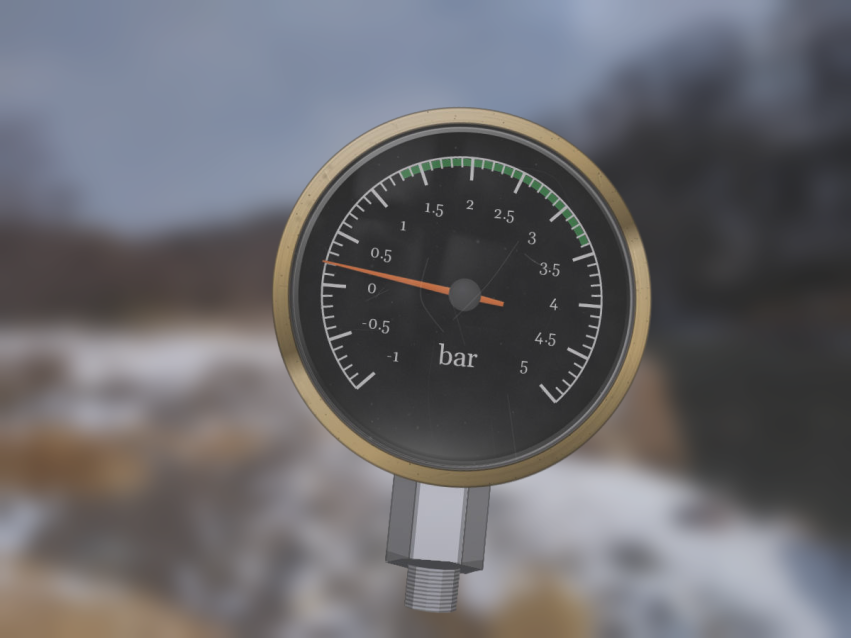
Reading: value=0.2 unit=bar
